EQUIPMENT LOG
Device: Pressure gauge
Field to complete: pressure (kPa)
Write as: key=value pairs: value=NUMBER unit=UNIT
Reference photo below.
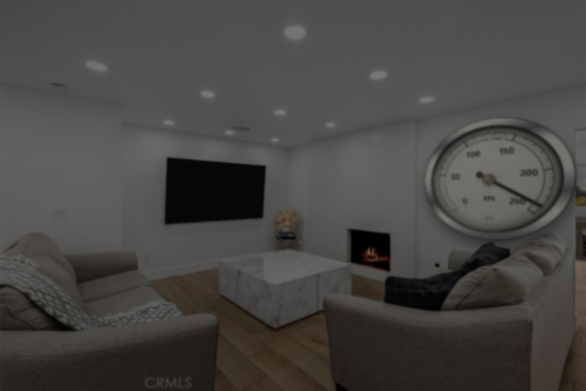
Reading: value=240 unit=kPa
